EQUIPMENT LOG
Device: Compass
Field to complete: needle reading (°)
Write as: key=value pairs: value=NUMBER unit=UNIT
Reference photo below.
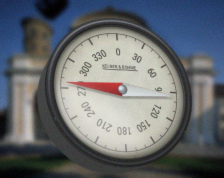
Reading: value=275 unit=°
